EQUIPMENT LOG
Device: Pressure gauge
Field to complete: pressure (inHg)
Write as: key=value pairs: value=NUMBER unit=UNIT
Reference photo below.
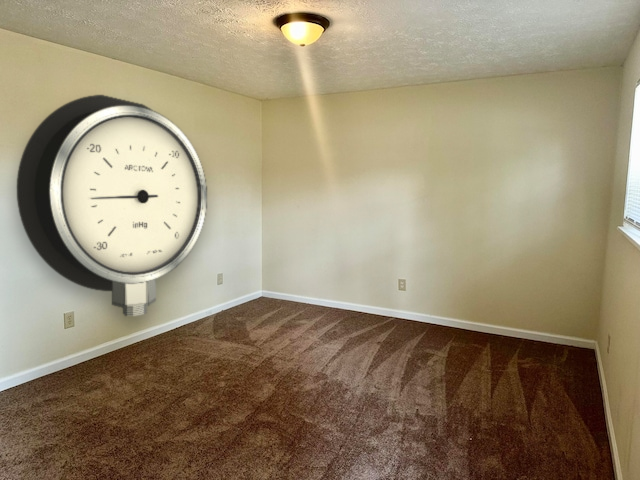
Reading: value=-25 unit=inHg
